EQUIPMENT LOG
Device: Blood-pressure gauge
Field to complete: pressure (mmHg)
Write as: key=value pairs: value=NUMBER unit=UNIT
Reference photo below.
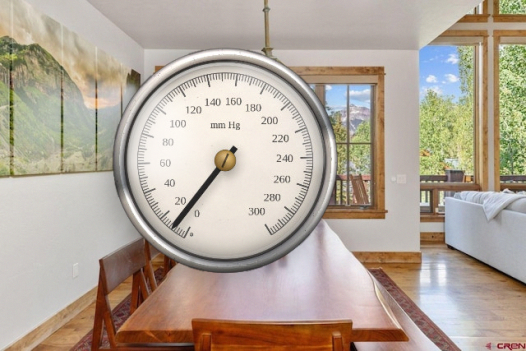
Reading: value=10 unit=mmHg
